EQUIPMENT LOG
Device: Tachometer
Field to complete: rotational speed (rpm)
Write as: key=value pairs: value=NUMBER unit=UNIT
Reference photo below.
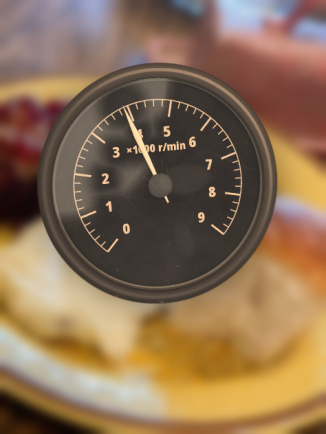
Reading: value=3900 unit=rpm
